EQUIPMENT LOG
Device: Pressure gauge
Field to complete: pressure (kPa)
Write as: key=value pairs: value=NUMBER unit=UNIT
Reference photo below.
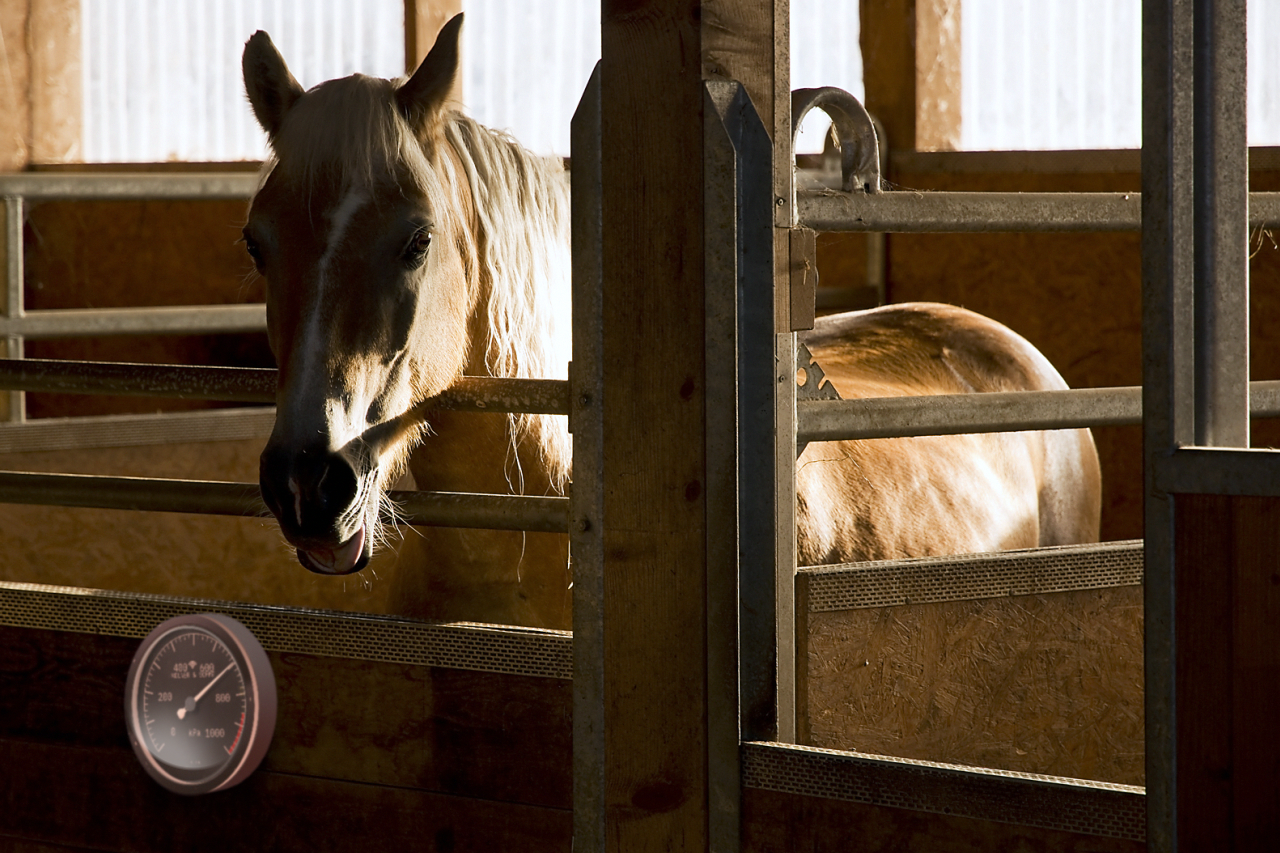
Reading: value=700 unit=kPa
